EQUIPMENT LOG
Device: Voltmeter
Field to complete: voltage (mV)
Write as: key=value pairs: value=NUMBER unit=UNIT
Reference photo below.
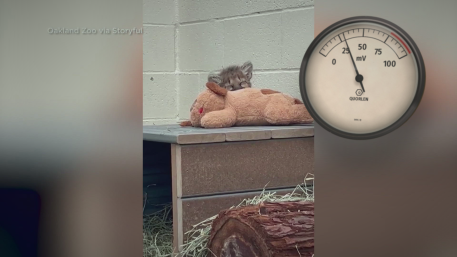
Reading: value=30 unit=mV
